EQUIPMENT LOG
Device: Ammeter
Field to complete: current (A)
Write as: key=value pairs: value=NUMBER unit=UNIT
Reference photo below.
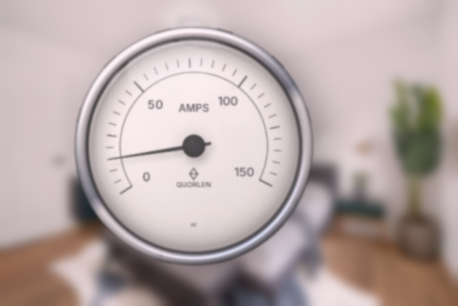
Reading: value=15 unit=A
